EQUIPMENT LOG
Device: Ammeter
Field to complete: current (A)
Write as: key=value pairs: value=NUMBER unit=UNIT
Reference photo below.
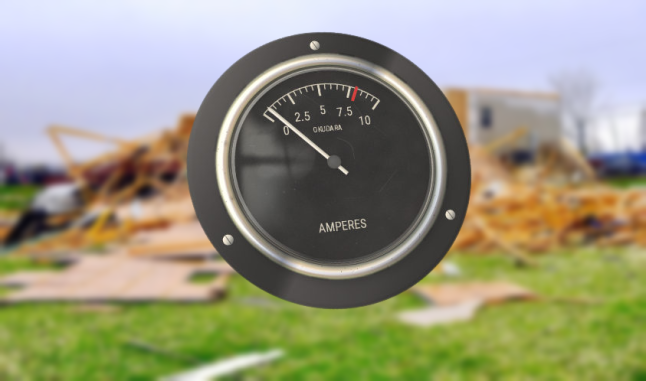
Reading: value=0.5 unit=A
